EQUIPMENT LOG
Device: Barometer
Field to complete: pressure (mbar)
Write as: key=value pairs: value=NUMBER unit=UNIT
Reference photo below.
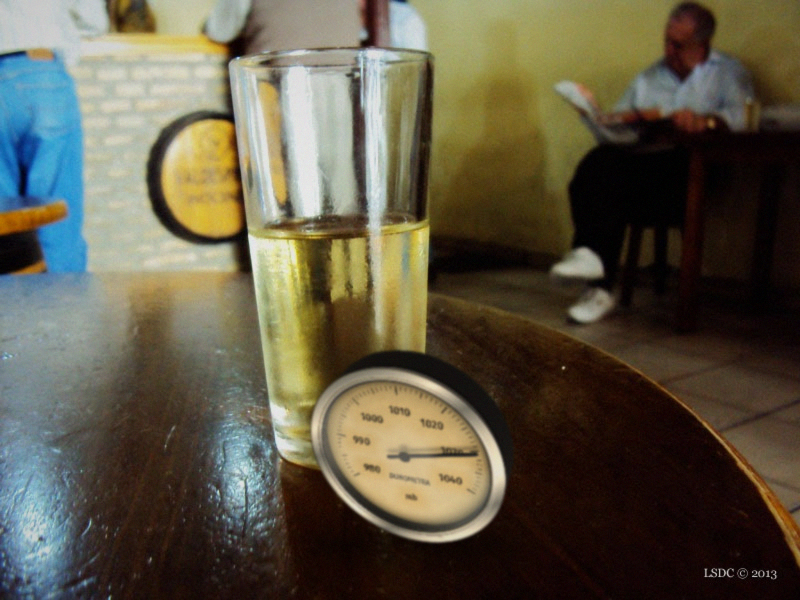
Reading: value=1030 unit=mbar
